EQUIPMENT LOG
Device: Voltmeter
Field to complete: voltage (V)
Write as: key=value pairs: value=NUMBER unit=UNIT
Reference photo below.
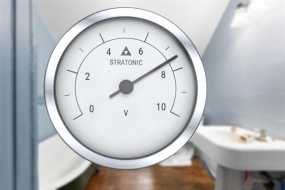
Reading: value=7.5 unit=V
